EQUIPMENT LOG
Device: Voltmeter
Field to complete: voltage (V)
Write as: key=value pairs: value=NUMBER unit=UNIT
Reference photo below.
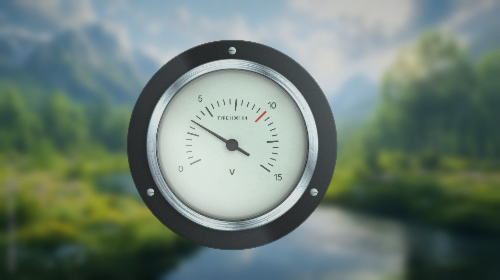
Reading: value=3.5 unit=V
